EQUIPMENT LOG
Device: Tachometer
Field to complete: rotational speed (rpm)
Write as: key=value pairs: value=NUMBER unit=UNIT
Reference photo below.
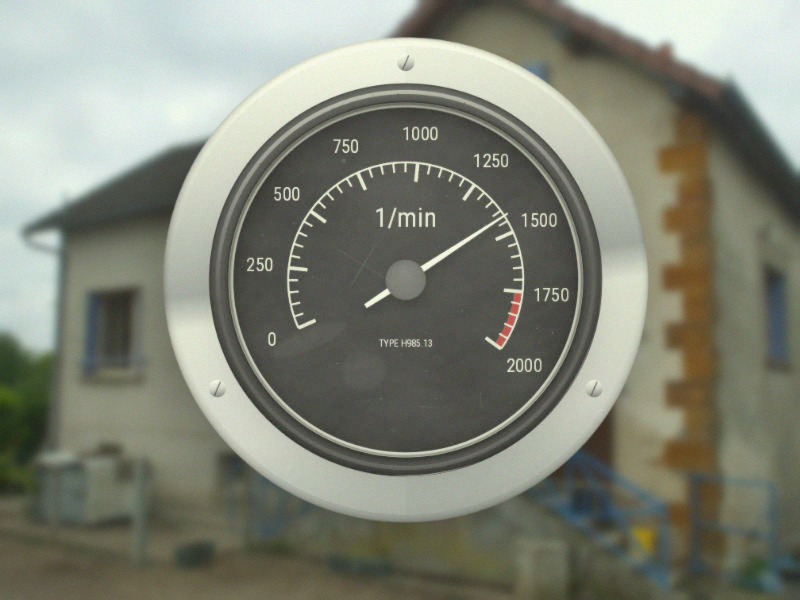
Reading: value=1425 unit=rpm
